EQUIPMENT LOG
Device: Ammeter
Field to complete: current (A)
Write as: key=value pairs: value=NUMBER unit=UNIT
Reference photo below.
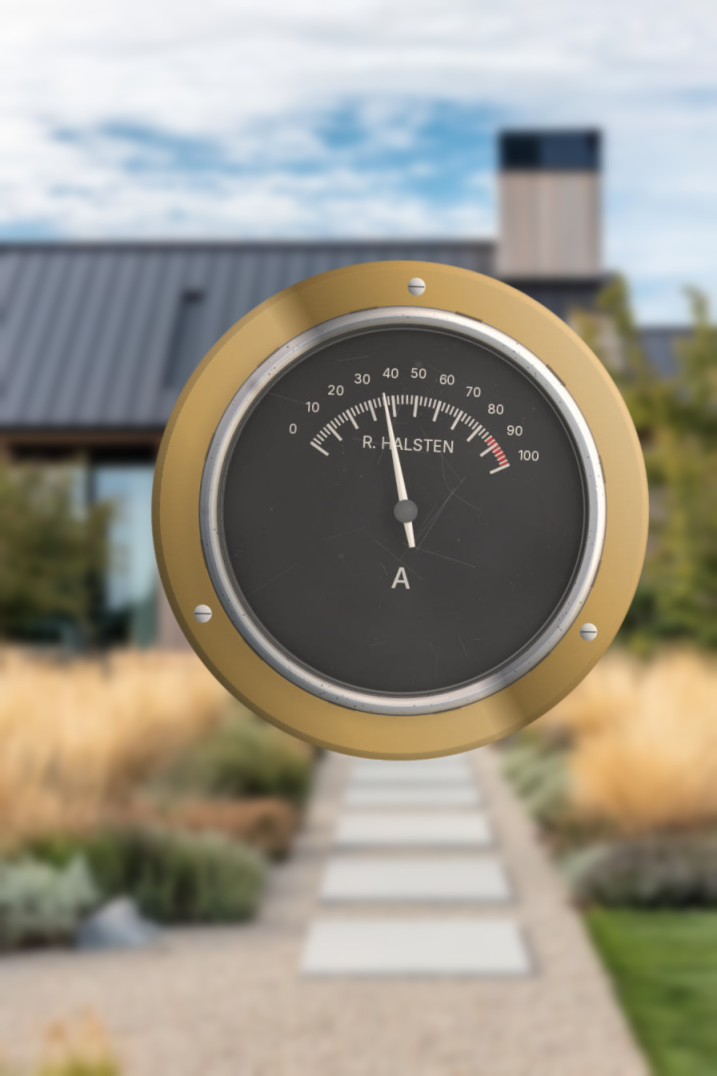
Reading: value=36 unit=A
